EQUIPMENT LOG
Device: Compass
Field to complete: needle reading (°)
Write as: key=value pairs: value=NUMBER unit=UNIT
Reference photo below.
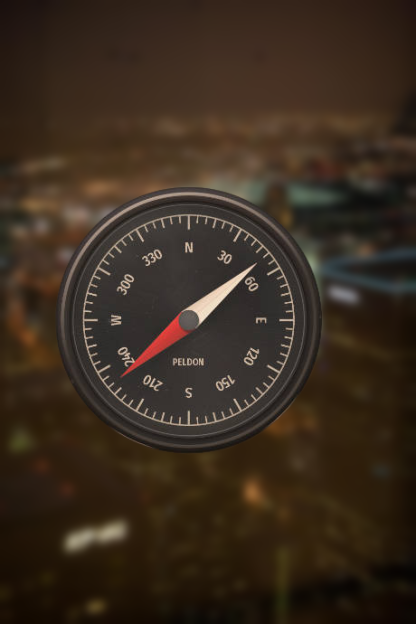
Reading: value=230 unit=°
